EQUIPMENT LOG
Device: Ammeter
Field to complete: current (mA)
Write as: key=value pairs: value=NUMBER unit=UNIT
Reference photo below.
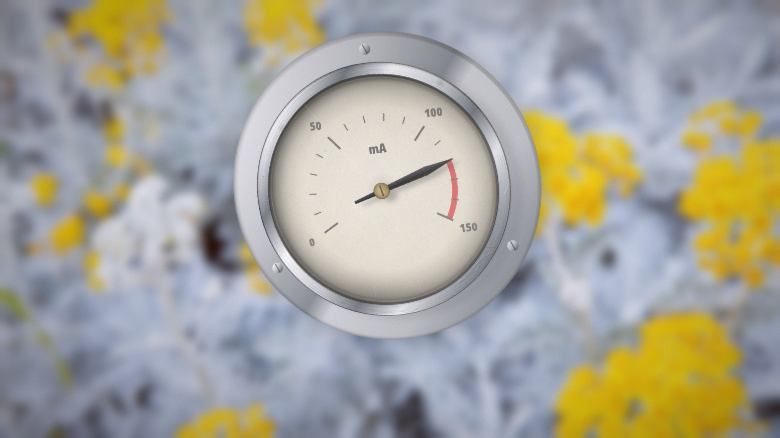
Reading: value=120 unit=mA
